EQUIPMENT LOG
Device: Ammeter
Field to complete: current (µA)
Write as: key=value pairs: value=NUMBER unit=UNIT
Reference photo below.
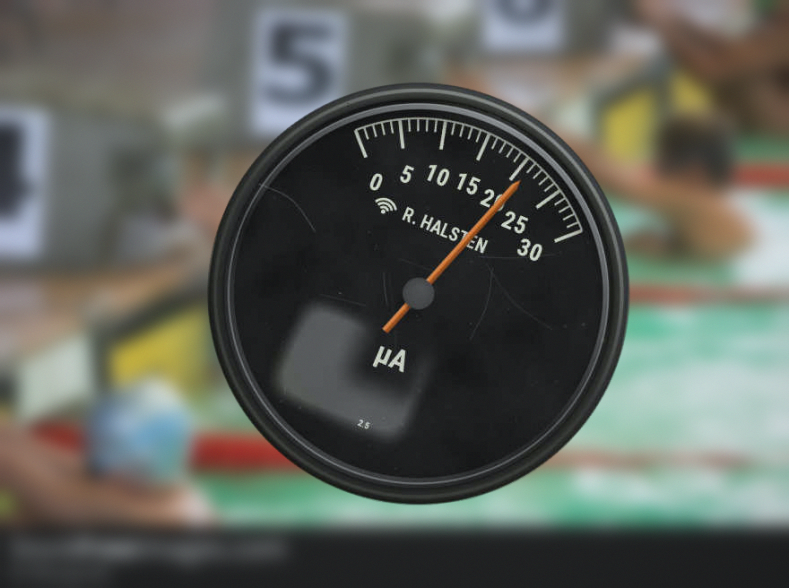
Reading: value=21 unit=µA
